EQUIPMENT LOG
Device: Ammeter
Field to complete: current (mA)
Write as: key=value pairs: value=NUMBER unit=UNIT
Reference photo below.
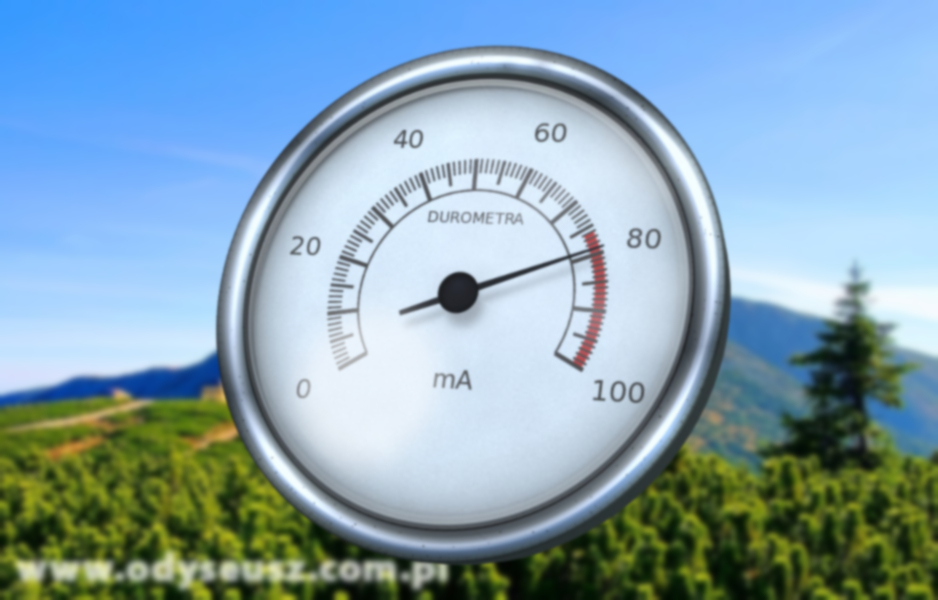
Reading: value=80 unit=mA
